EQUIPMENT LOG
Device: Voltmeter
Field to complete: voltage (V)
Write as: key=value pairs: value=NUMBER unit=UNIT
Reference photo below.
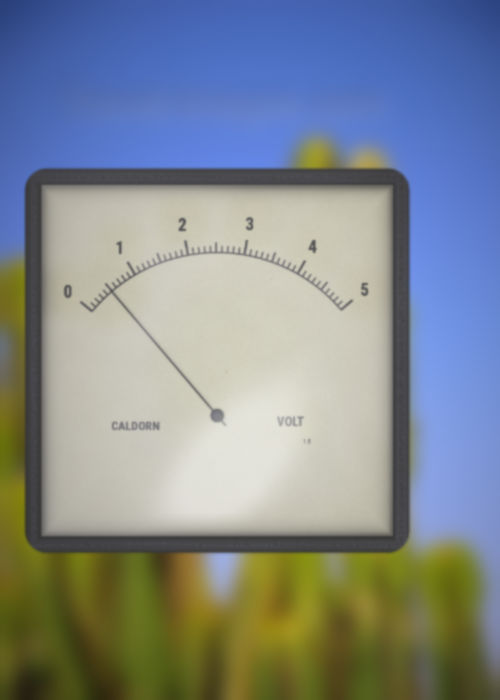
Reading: value=0.5 unit=V
